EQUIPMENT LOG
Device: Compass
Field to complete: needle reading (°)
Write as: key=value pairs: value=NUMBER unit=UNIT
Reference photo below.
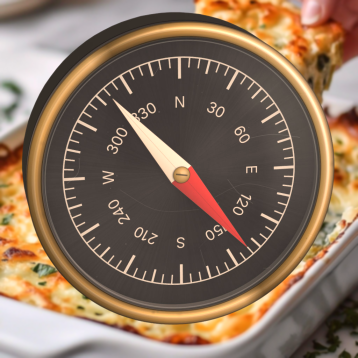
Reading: value=140 unit=°
